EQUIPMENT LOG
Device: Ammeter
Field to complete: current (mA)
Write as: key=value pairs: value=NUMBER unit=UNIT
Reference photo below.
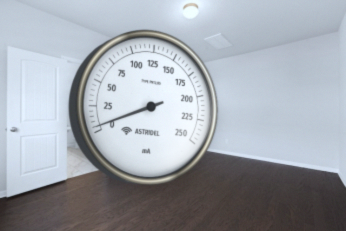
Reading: value=5 unit=mA
